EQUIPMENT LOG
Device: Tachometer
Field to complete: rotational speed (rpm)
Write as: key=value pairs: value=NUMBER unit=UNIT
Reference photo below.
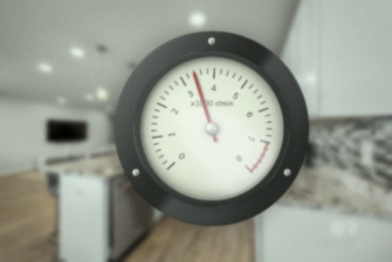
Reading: value=3400 unit=rpm
